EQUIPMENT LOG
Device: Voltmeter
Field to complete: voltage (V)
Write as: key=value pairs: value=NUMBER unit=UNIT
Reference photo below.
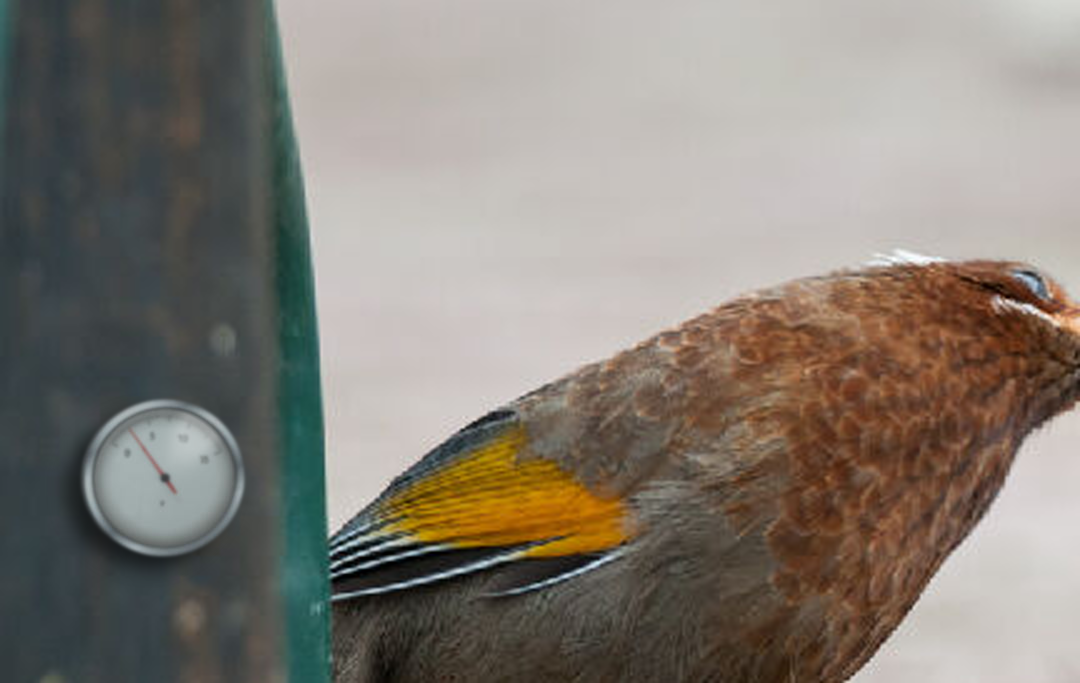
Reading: value=2.5 unit=V
